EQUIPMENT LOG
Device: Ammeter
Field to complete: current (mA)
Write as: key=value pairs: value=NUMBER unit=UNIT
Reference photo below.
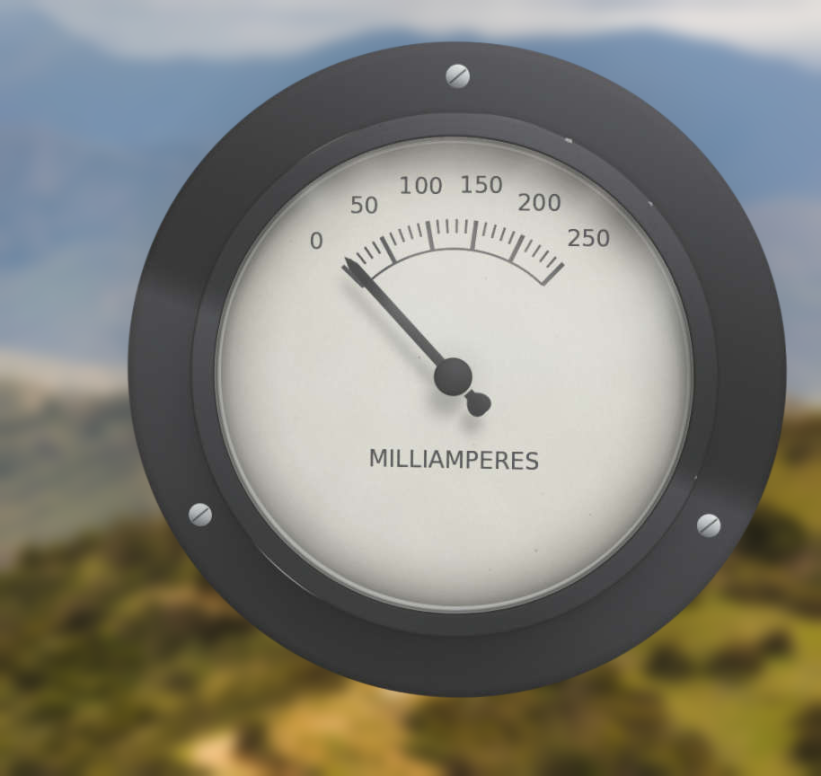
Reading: value=10 unit=mA
